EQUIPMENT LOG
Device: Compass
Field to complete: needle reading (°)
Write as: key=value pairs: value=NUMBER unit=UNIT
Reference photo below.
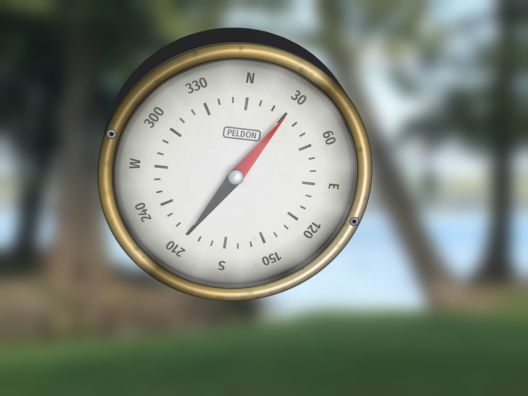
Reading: value=30 unit=°
